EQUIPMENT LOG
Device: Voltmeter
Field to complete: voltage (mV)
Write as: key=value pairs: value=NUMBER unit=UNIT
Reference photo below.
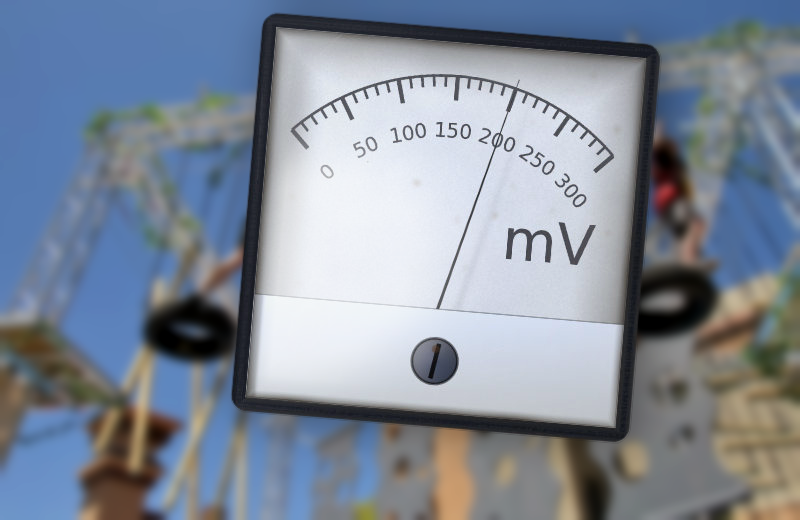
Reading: value=200 unit=mV
